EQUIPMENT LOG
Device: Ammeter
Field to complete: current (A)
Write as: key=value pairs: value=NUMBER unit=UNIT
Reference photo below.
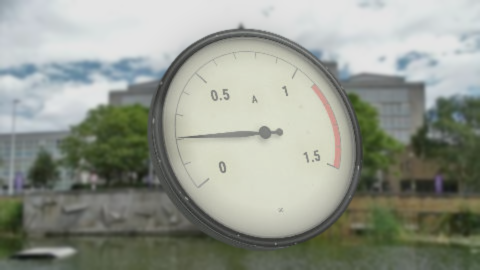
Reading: value=0.2 unit=A
